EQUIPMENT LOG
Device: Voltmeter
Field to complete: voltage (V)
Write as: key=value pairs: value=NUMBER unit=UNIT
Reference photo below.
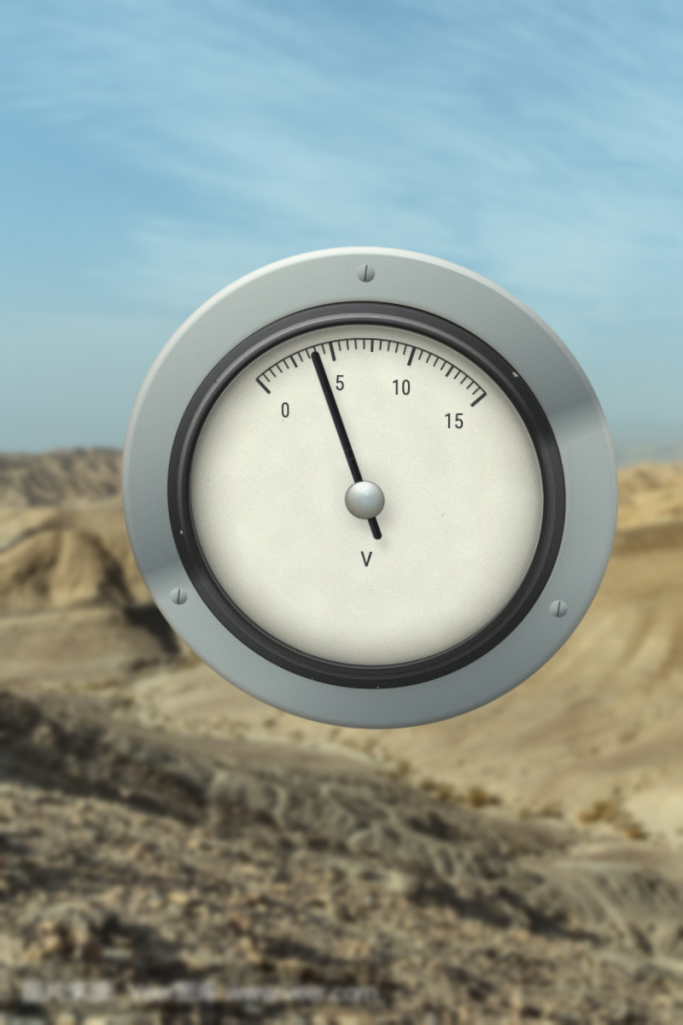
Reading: value=4 unit=V
